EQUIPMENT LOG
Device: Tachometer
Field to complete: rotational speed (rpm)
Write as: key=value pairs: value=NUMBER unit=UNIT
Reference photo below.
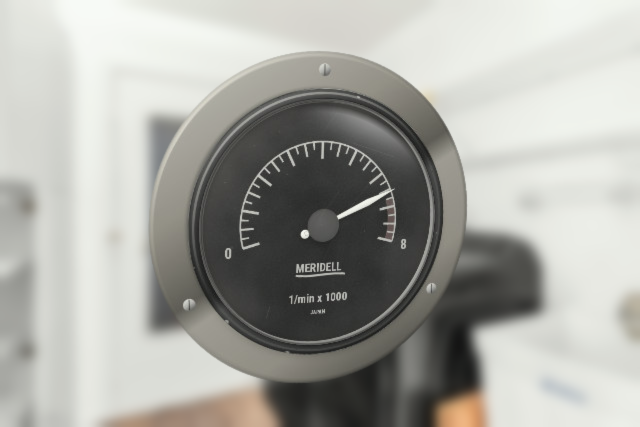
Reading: value=6500 unit=rpm
